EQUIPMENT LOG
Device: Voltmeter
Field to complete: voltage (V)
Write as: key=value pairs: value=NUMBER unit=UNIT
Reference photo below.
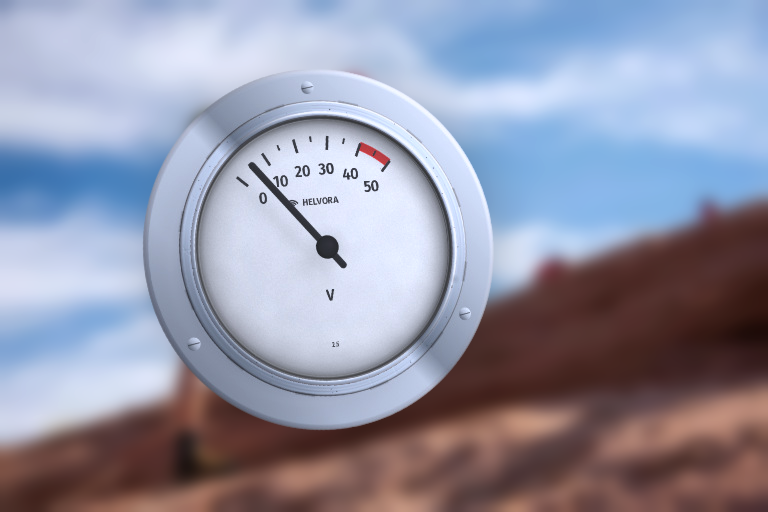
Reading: value=5 unit=V
